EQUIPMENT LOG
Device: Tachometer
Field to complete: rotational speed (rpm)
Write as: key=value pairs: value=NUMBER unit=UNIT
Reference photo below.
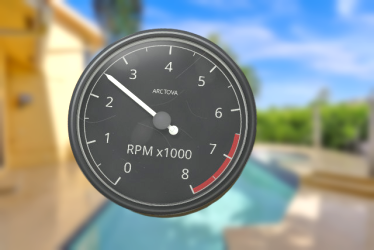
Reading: value=2500 unit=rpm
